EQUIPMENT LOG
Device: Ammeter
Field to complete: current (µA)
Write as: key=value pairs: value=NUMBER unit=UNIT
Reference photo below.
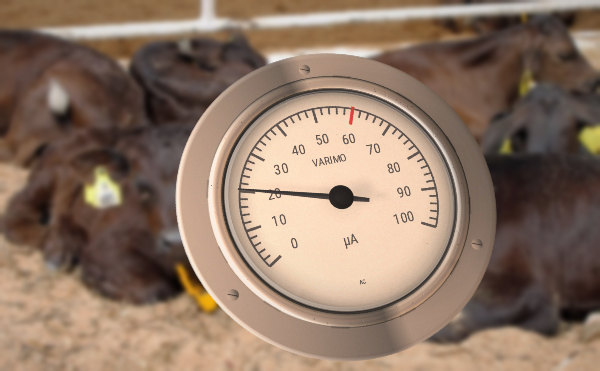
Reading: value=20 unit=µA
